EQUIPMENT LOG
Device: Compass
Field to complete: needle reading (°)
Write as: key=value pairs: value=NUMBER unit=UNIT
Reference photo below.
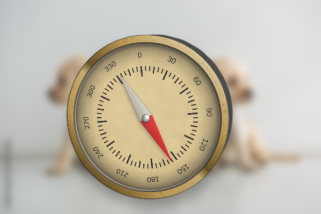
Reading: value=155 unit=°
